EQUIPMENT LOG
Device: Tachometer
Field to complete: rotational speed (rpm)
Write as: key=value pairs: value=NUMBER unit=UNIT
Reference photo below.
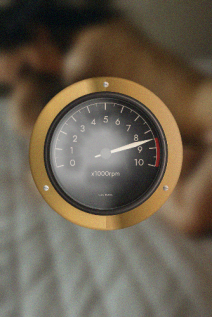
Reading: value=8500 unit=rpm
